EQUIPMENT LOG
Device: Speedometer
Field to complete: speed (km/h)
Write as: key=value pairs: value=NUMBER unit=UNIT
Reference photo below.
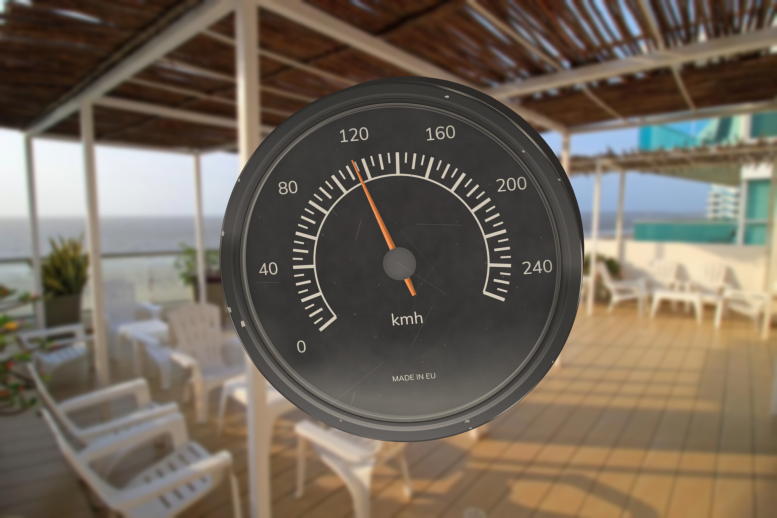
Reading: value=115 unit=km/h
